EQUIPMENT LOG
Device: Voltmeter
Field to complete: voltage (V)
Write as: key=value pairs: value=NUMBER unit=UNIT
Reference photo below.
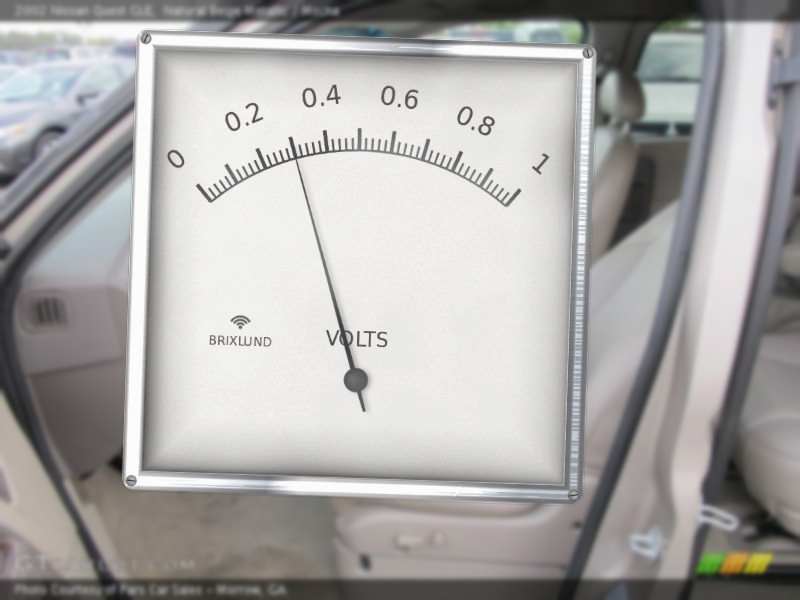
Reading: value=0.3 unit=V
